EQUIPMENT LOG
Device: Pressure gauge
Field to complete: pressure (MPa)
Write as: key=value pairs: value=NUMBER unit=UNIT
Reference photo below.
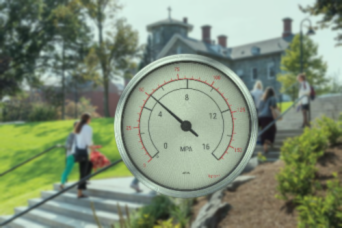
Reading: value=5 unit=MPa
